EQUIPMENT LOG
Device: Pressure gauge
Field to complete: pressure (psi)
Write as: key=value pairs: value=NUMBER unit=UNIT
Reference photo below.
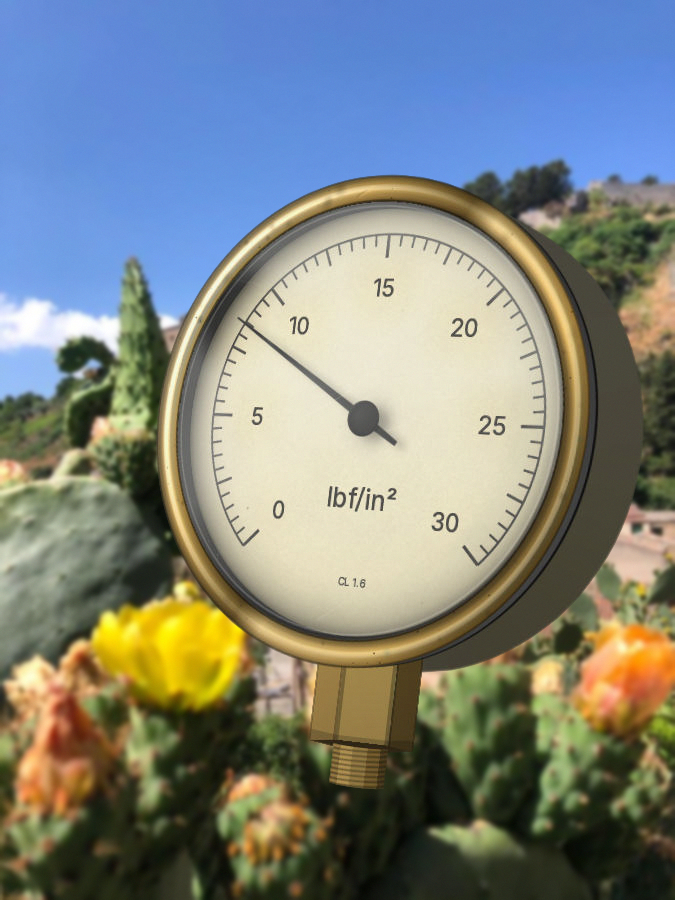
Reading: value=8.5 unit=psi
